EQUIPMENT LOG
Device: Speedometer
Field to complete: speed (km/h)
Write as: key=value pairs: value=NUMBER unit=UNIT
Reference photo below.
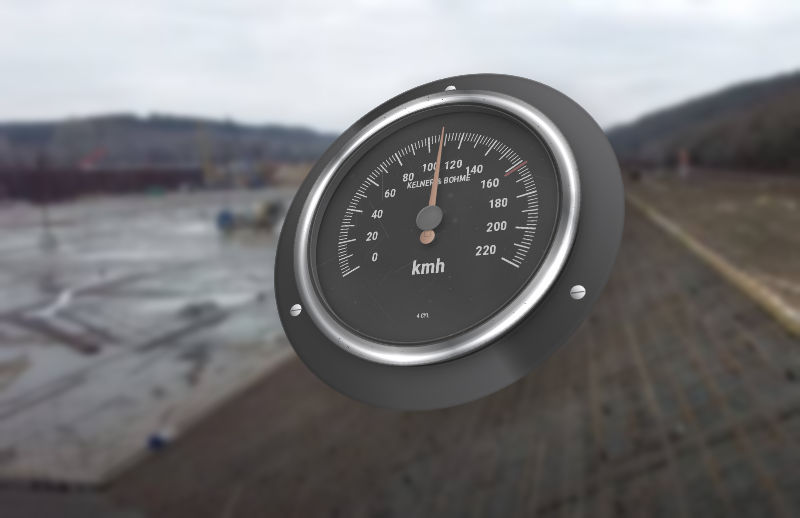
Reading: value=110 unit=km/h
